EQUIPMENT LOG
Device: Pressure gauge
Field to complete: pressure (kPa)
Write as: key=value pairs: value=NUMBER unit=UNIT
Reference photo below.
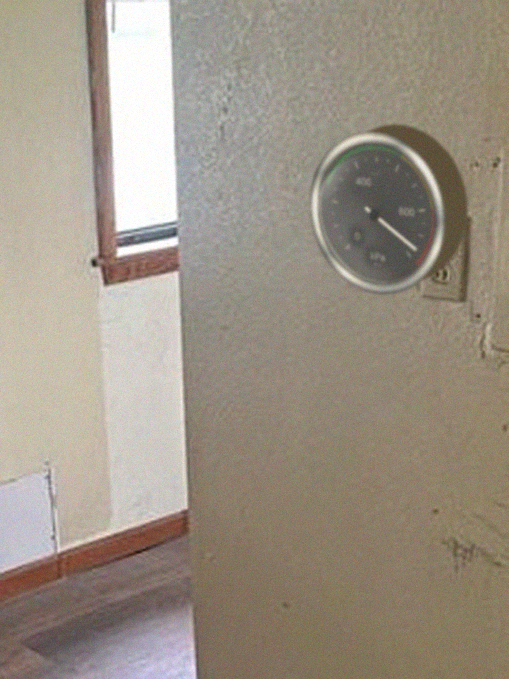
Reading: value=950 unit=kPa
